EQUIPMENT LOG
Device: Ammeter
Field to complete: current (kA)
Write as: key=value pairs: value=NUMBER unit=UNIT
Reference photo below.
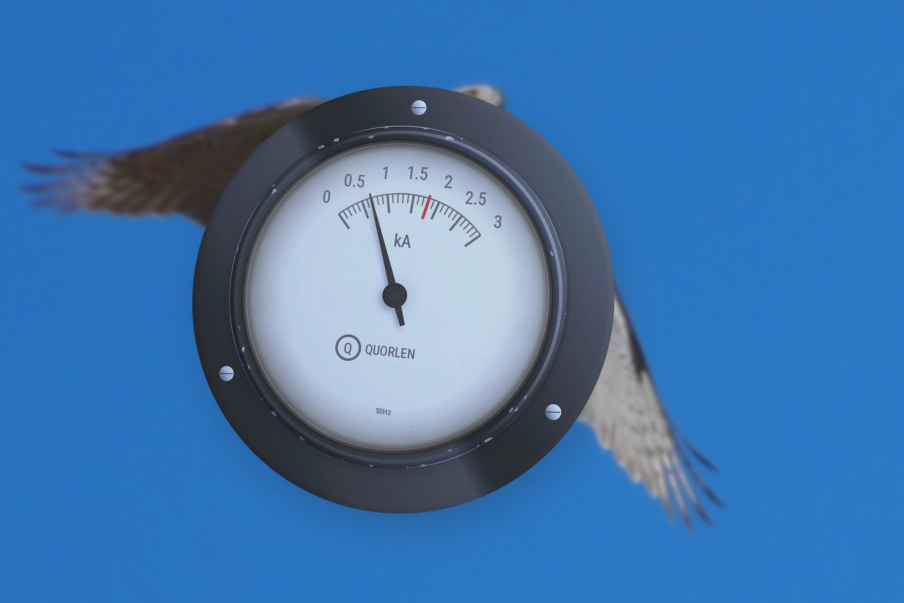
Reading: value=0.7 unit=kA
